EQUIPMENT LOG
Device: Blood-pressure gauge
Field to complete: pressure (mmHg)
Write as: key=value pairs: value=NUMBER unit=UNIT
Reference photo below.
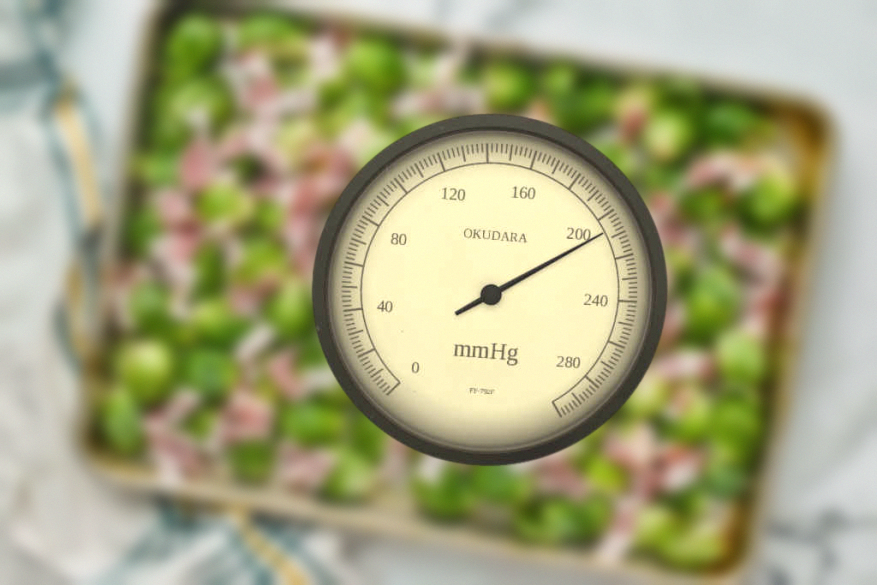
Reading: value=206 unit=mmHg
